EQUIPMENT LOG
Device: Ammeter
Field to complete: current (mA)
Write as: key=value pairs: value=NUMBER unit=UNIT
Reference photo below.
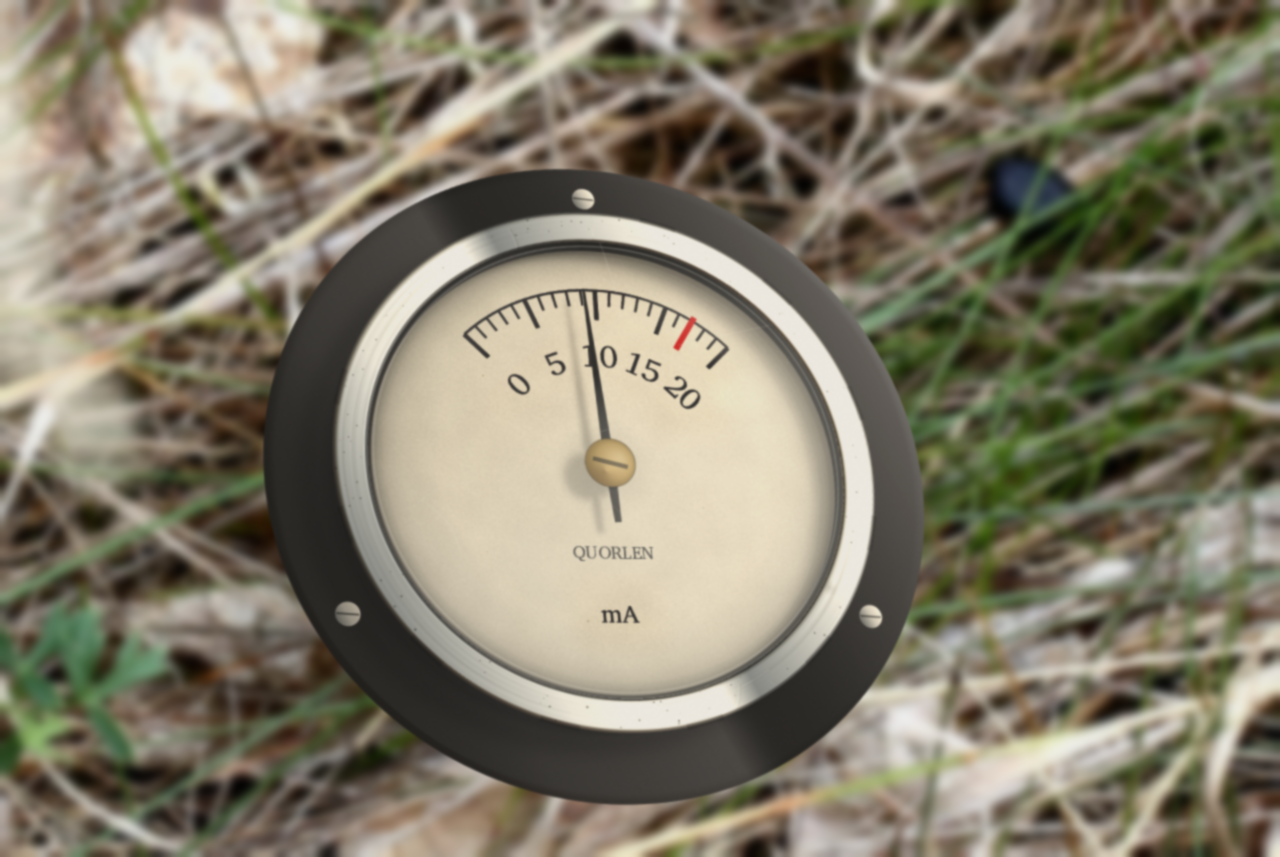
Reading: value=9 unit=mA
